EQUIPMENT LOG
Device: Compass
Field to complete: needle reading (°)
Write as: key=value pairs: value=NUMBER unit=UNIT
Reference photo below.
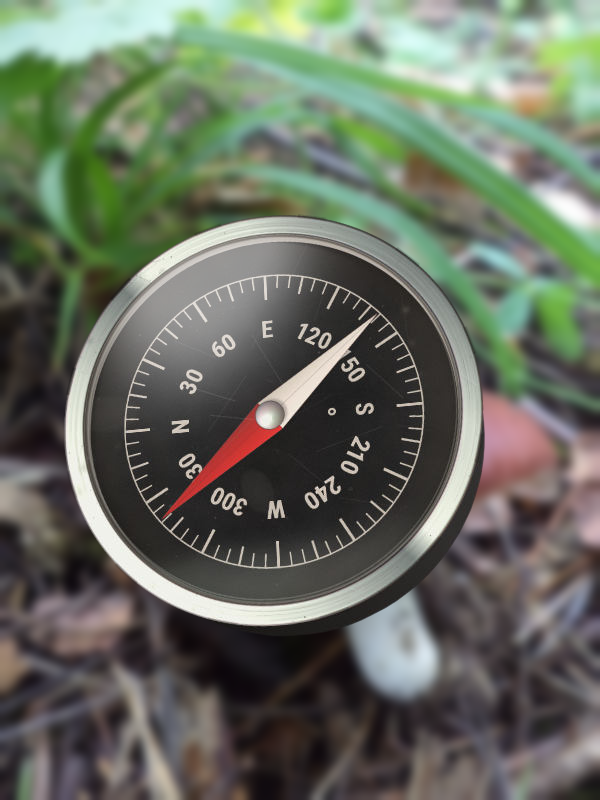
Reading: value=320 unit=°
